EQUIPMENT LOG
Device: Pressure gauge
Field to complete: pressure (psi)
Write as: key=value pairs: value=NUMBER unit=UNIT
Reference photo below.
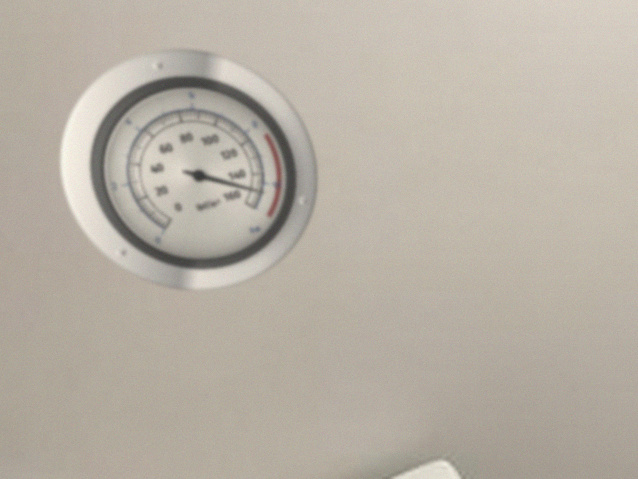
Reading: value=150 unit=psi
